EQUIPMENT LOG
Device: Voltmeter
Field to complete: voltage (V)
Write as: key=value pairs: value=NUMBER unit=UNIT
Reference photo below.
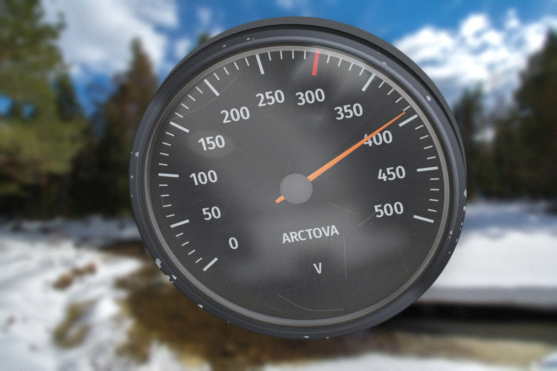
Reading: value=390 unit=V
